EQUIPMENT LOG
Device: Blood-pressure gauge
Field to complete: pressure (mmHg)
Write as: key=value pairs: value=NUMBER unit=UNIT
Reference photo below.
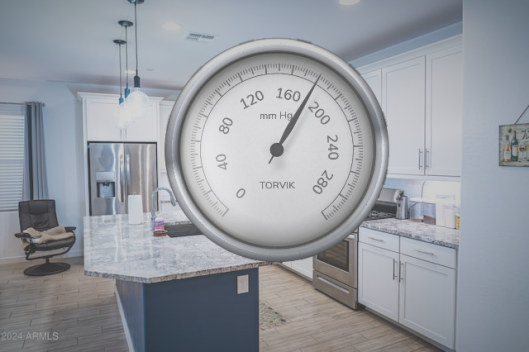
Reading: value=180 unit=mmHg
